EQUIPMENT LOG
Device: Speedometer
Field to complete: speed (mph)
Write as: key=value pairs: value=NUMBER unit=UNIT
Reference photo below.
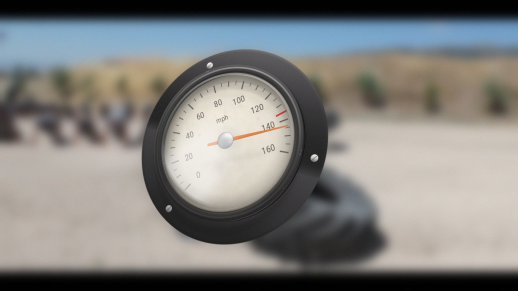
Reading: value=145 unit=mph
